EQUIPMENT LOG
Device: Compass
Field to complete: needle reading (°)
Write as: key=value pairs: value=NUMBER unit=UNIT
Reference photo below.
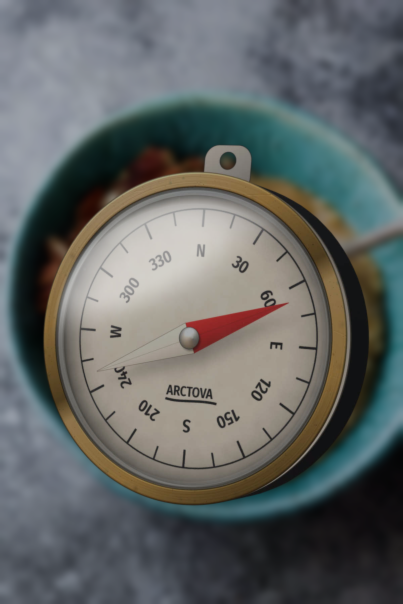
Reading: value=67.5 unit=°
